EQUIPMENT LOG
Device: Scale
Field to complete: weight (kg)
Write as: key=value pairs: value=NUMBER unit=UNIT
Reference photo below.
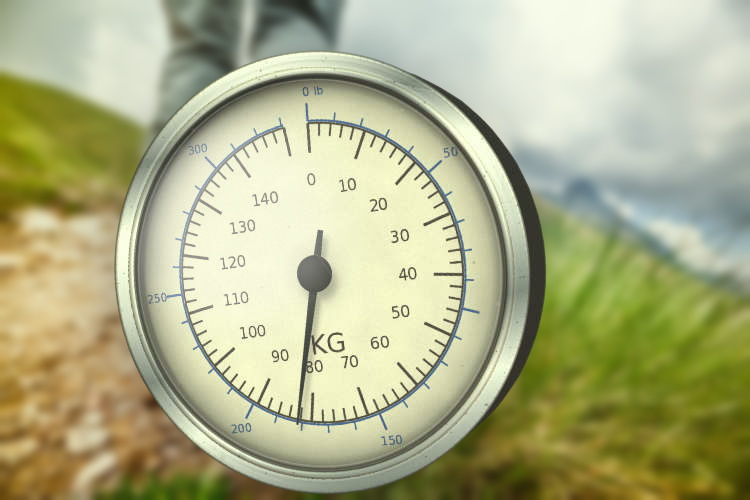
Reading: value=82 unit=kg
